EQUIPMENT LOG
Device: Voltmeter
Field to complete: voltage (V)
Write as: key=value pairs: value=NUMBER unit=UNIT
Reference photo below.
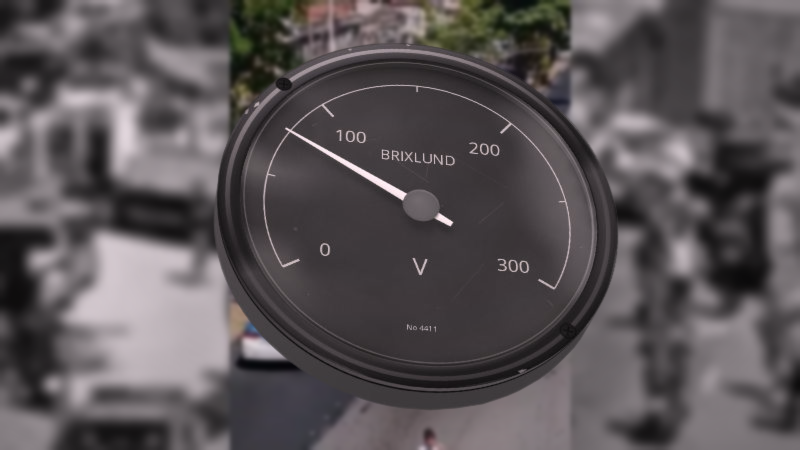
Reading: value=75 unit=V
